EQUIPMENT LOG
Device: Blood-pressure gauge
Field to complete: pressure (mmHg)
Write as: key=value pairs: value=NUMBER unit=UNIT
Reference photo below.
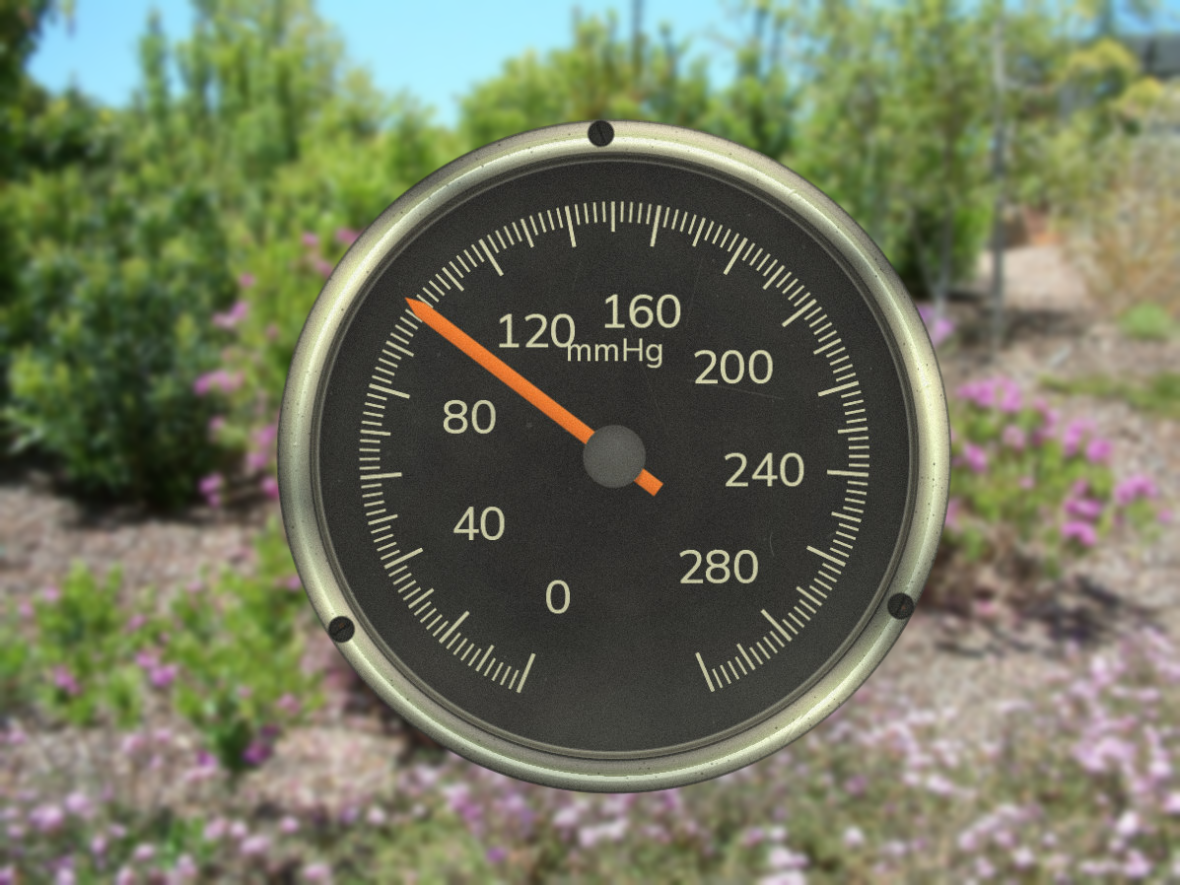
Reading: value=100 unit=mmHg
